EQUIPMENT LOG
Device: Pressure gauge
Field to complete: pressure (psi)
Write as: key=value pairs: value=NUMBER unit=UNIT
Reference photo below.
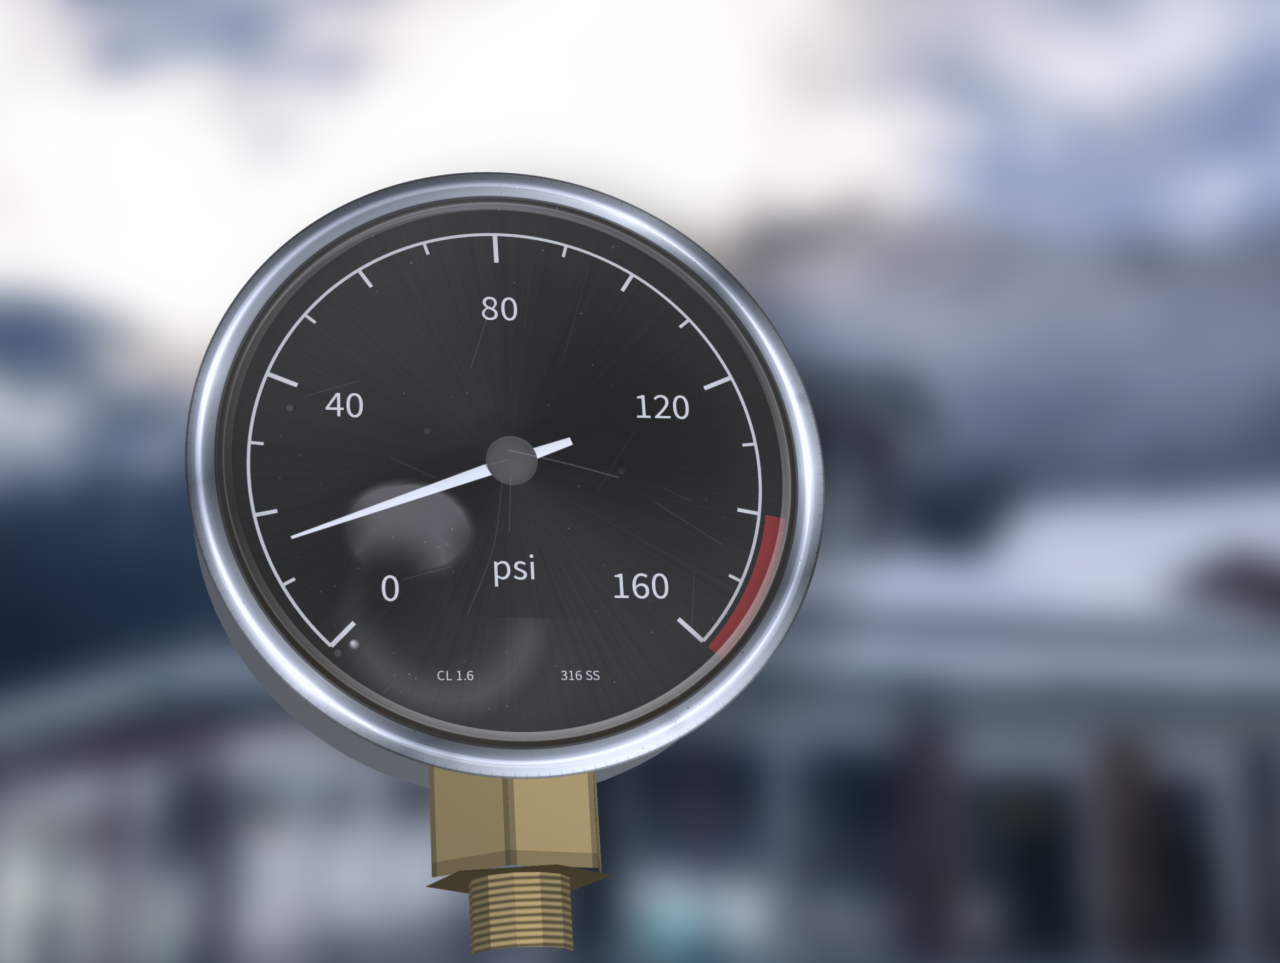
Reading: value=15 unit=psi
